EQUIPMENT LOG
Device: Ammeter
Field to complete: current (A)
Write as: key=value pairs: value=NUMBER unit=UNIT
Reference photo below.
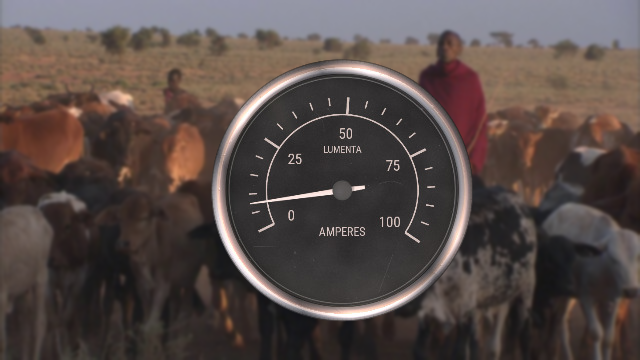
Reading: value=7.5 unit=A
